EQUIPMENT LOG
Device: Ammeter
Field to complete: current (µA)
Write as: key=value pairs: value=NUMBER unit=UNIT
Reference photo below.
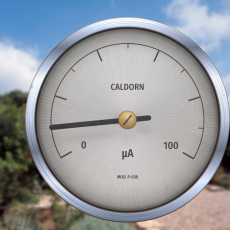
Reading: value=10 unit=µA
